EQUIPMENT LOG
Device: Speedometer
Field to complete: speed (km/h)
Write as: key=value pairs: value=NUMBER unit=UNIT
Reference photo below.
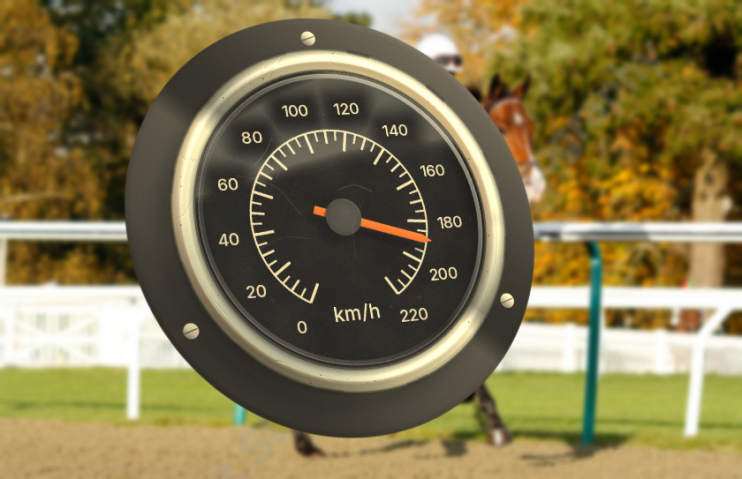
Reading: value=190 unit=km/h
